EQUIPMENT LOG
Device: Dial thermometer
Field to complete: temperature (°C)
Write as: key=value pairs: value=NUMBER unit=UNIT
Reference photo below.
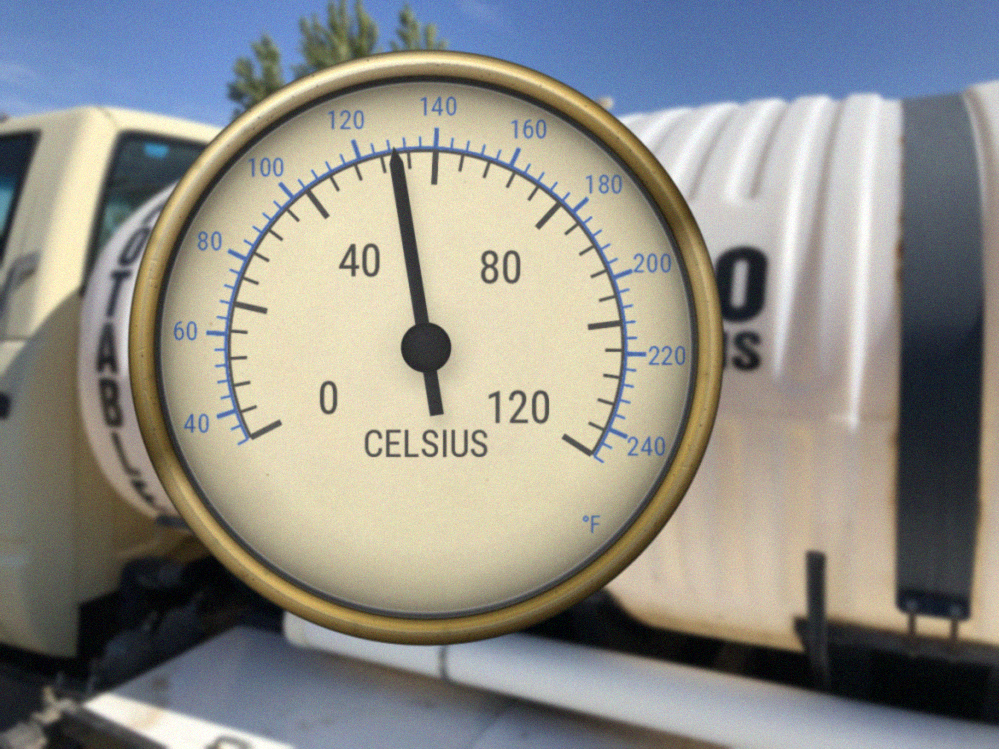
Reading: value=54 unit=°C
